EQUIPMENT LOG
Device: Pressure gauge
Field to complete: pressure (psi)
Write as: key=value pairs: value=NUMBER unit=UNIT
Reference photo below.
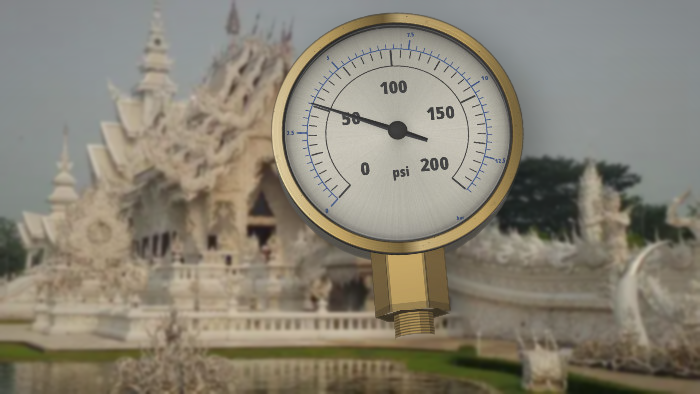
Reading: value=50 unit=psi
